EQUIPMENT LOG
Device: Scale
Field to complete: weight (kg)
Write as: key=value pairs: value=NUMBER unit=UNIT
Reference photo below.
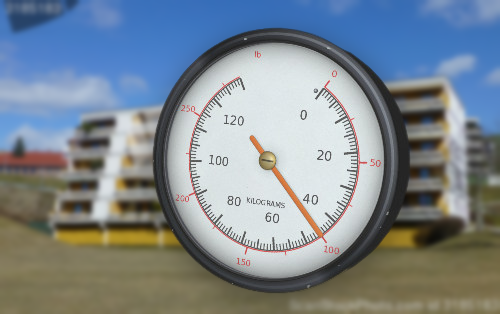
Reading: value=45 unit=kg
